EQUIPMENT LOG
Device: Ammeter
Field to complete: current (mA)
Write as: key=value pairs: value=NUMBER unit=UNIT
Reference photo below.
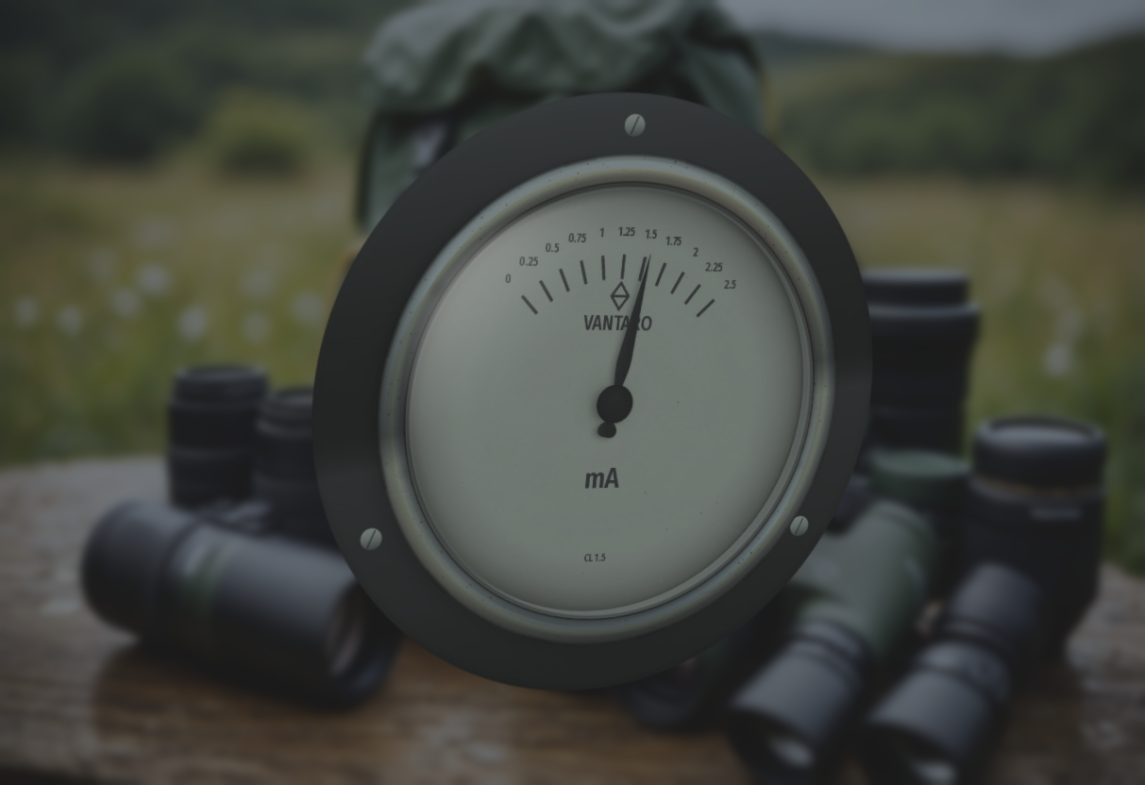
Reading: value=1.5 unit=mA
